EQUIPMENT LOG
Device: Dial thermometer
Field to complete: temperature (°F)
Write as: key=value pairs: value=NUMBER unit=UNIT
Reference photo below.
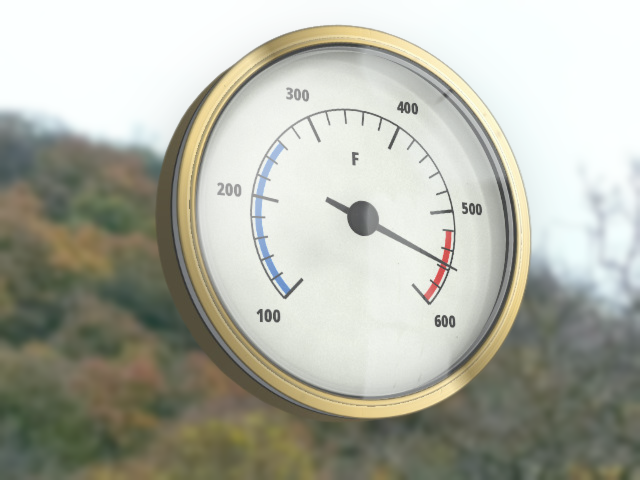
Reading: value=560 unit=°F
